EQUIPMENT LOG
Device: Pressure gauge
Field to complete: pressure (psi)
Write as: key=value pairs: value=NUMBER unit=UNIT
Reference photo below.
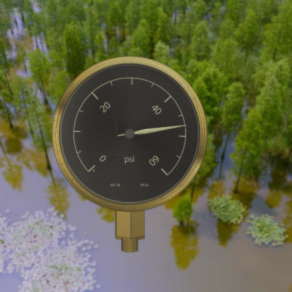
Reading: value=47.5 unit=psi
